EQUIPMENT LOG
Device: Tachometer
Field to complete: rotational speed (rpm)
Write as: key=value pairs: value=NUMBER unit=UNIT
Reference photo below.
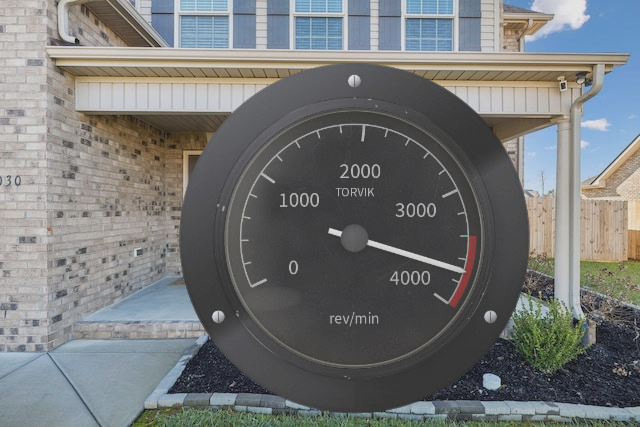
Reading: value=3700 unit=rpm
